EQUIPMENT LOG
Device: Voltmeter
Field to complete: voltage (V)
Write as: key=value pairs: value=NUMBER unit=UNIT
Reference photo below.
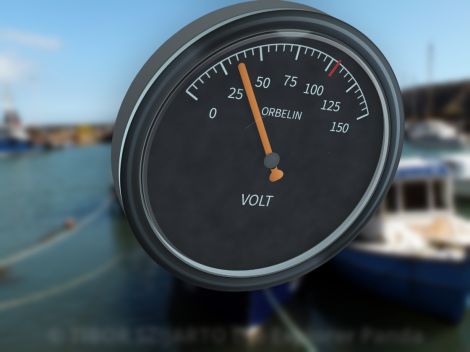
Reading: value=35 unit=V
